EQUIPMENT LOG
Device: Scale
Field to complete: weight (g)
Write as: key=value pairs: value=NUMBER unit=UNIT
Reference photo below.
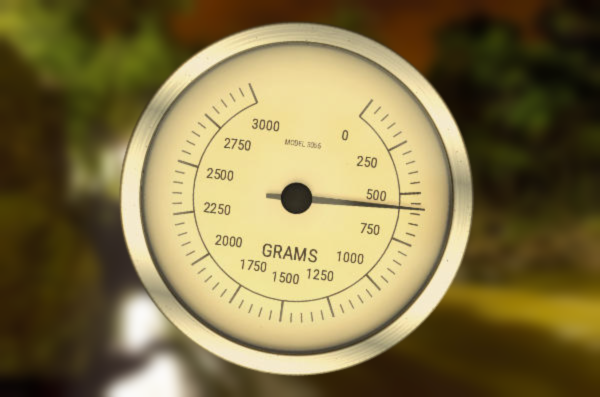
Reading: value=575 unit=g
